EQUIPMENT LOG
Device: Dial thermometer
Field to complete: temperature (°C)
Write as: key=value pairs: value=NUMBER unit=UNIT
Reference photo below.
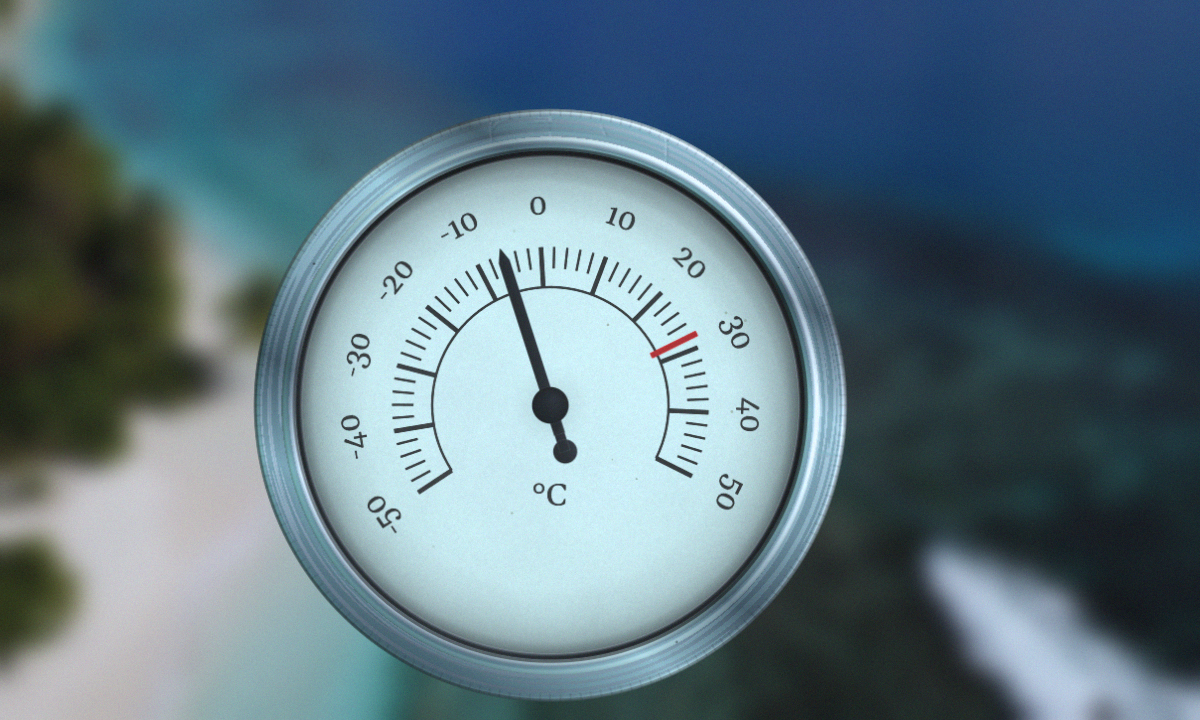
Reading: value=-6 unit=°C
